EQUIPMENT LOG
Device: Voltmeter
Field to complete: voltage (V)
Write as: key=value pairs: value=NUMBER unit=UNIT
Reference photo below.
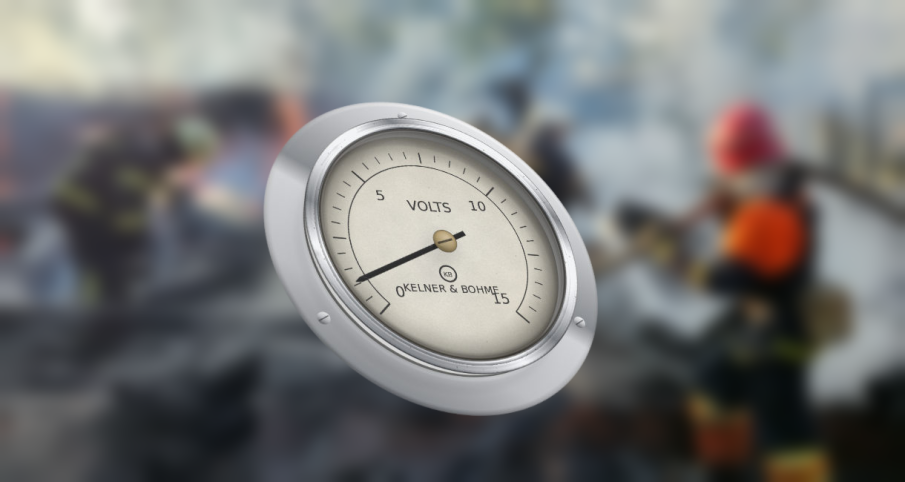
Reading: value=1 unit=V
